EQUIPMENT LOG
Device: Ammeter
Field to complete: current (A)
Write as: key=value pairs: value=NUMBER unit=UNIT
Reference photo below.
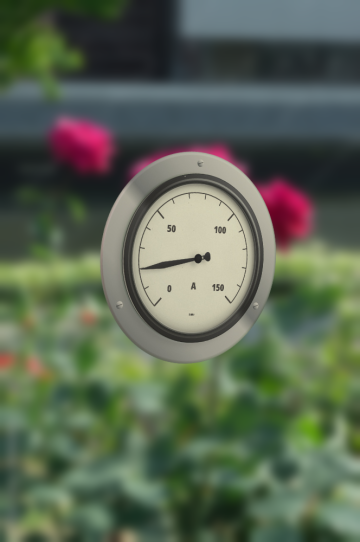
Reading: value=20 unit=A
